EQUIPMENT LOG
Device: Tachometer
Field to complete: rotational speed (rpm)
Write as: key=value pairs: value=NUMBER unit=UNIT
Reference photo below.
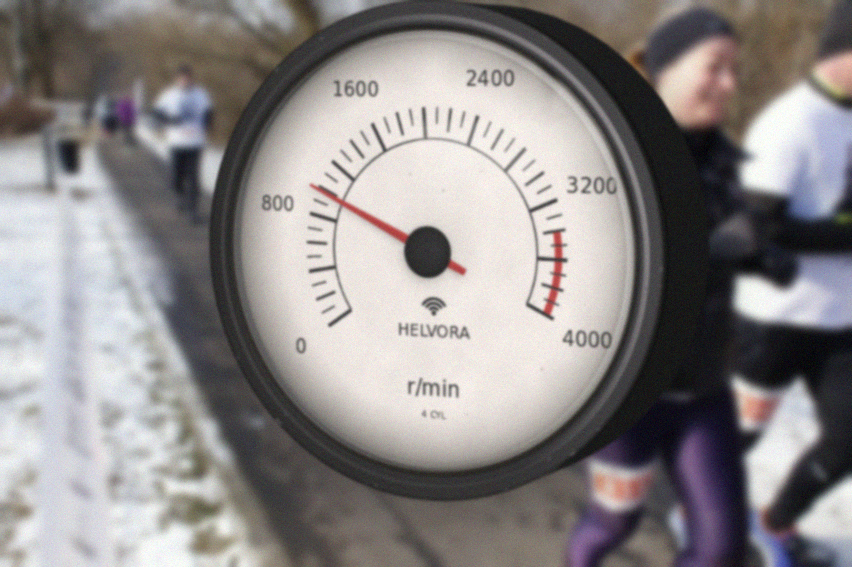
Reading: value=1000 unit=rpm
